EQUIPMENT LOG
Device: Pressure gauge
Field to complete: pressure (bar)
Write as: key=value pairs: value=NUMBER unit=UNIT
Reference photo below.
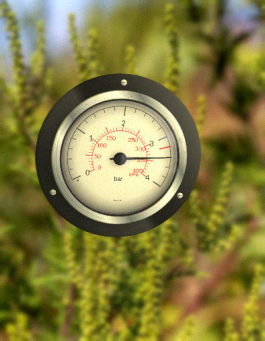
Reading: value=3.4 unit=bar
